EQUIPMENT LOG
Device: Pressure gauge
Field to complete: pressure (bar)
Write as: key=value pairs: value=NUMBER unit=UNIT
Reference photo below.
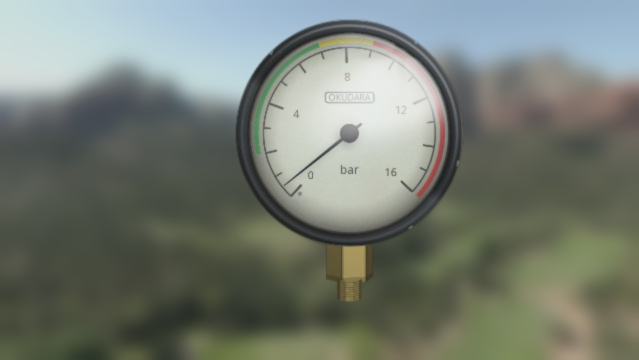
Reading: value=0.5 unit=bar
